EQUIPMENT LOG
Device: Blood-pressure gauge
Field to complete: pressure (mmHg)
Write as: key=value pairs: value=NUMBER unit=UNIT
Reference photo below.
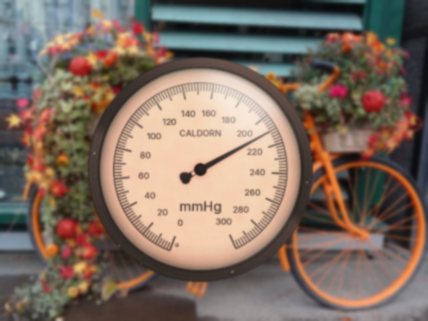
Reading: value=210 unit=mmHg
